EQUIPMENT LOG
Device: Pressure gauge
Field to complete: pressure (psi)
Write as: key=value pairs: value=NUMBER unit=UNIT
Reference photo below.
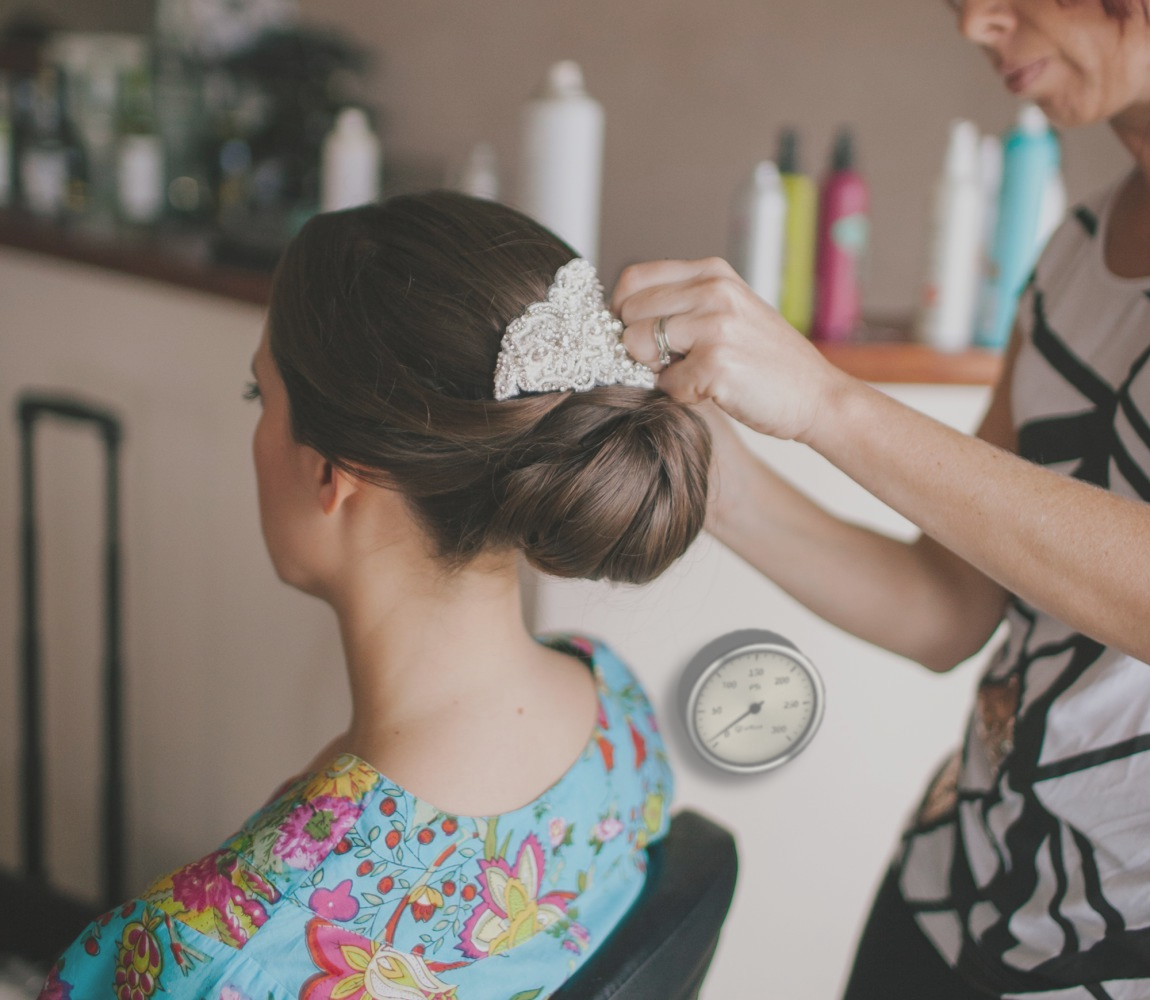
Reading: value=10 unit=psi
